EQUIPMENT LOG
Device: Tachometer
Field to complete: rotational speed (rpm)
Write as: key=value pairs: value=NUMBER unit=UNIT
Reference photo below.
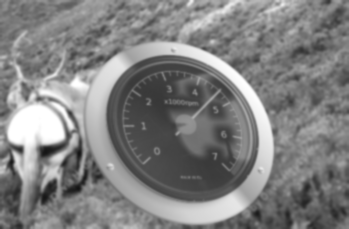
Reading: value=4600 unit=rpm
